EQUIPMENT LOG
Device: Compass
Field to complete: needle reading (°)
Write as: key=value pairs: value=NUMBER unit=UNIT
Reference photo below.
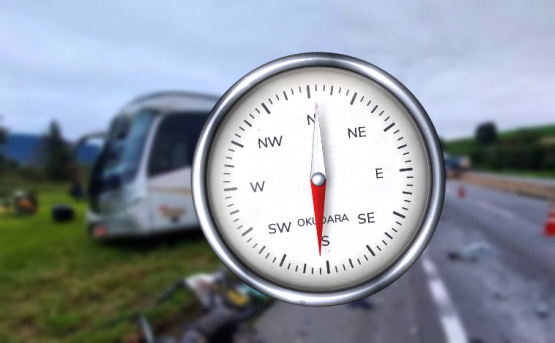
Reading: value=185 unit=°
